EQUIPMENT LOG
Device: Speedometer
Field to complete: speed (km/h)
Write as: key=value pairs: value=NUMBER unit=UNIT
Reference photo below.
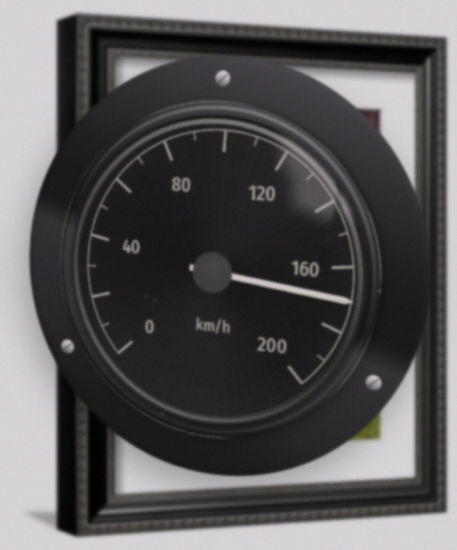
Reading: value=170 unit=km/h
